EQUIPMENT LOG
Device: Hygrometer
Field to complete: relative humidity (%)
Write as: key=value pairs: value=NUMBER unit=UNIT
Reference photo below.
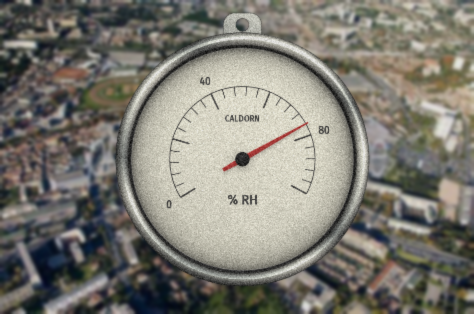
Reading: value=76 unit=%
